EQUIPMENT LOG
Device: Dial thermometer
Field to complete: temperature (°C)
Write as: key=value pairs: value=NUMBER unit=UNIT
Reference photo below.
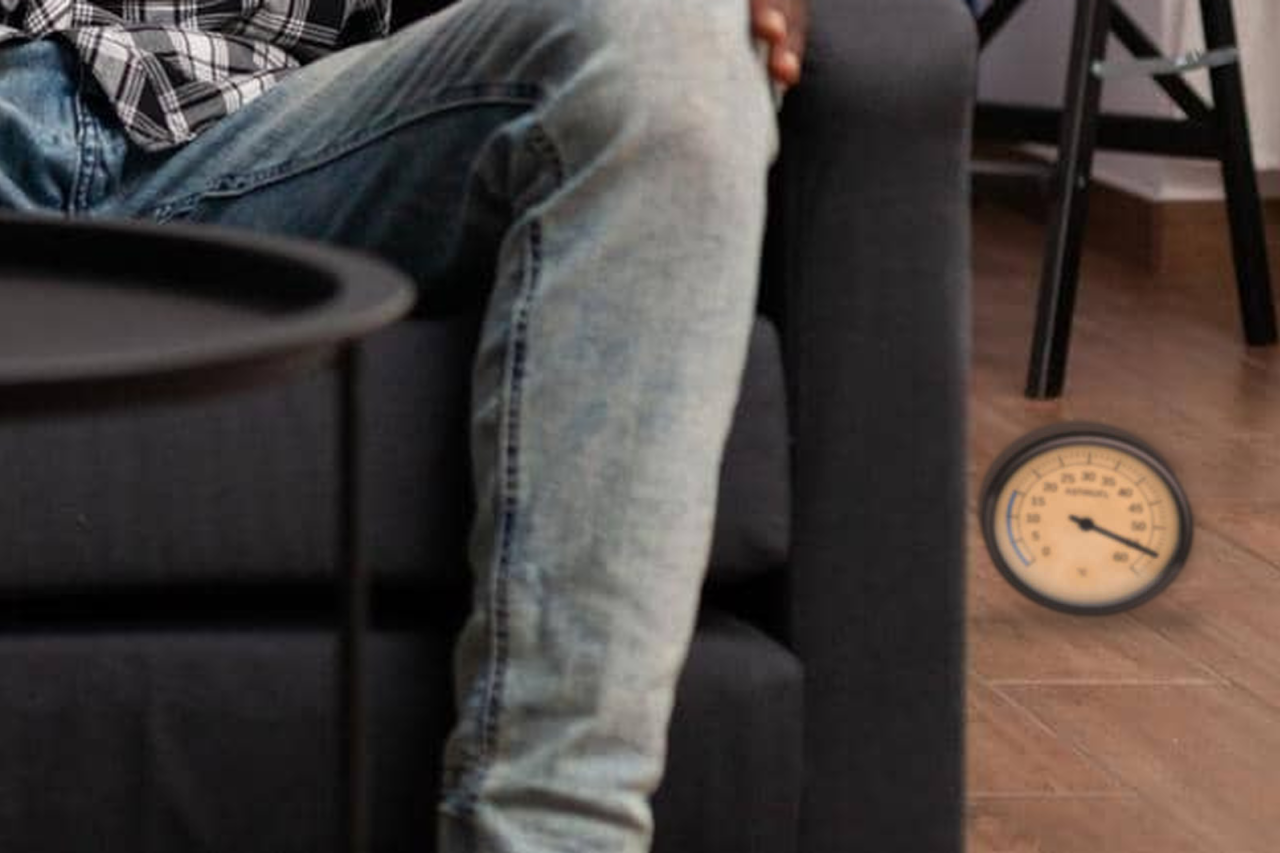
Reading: value=55 unit=°C
